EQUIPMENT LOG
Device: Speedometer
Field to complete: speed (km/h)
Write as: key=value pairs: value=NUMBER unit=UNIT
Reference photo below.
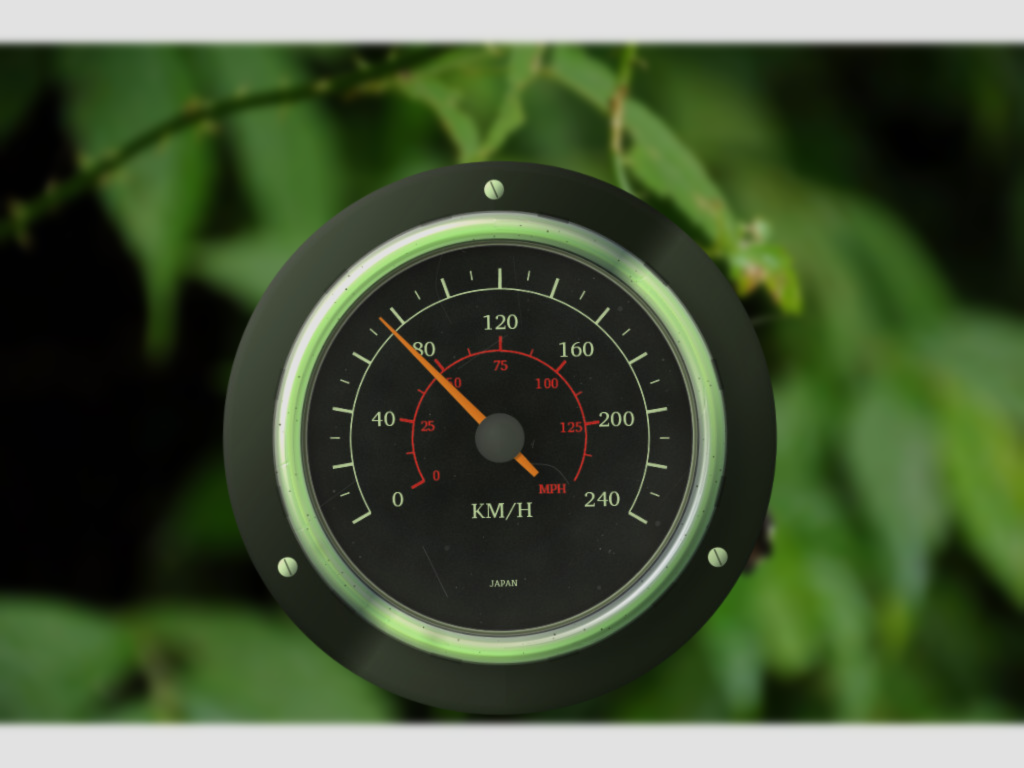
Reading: value=75 unit=km/h
